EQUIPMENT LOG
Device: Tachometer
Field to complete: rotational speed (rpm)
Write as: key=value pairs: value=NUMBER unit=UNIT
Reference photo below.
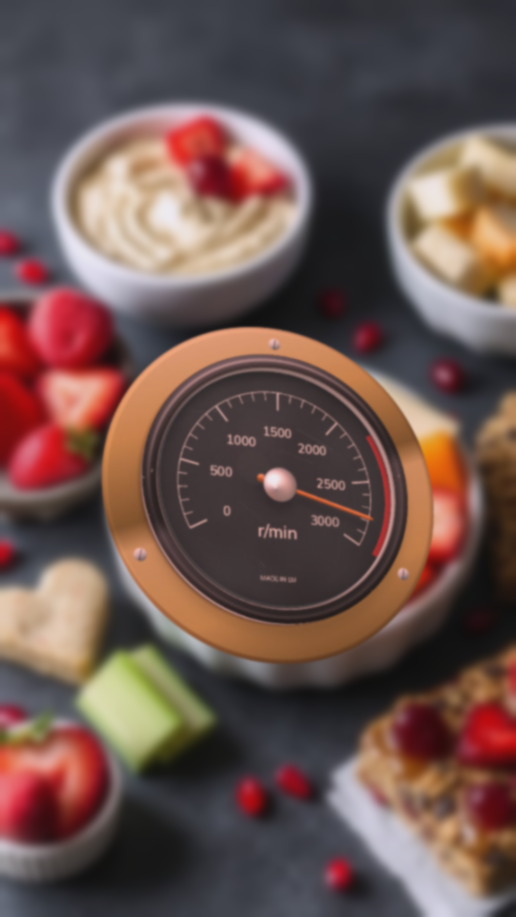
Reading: value=2800 unit=rpm
